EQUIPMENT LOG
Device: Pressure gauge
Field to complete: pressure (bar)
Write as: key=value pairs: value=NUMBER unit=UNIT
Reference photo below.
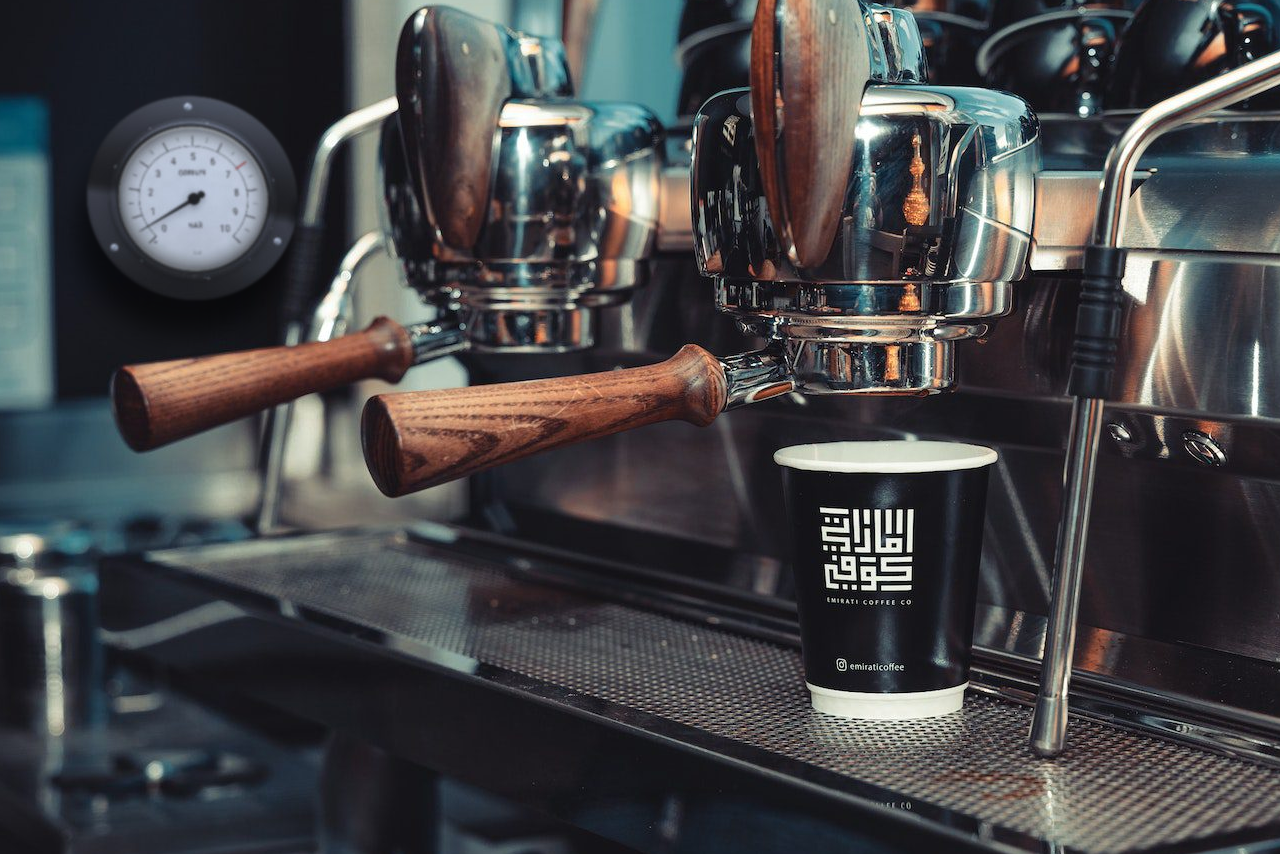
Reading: value=0.5 unit=bar
